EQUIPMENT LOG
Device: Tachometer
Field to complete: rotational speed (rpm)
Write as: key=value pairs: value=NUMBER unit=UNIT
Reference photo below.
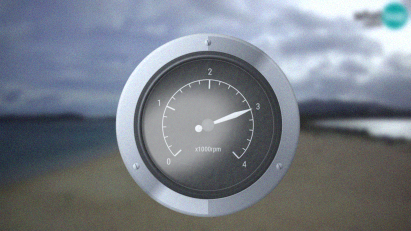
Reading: value=3000 unit=rpm
